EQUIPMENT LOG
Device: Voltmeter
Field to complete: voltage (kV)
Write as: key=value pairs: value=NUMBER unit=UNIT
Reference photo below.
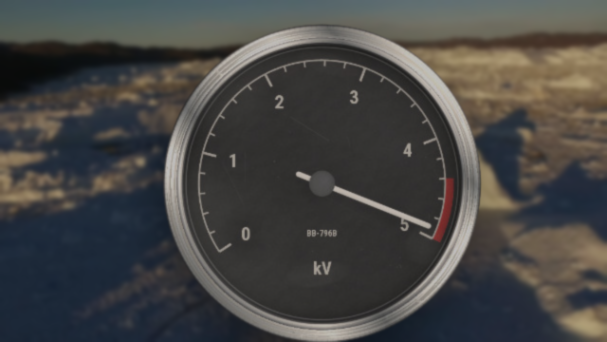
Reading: value=4.9 unit=kV
